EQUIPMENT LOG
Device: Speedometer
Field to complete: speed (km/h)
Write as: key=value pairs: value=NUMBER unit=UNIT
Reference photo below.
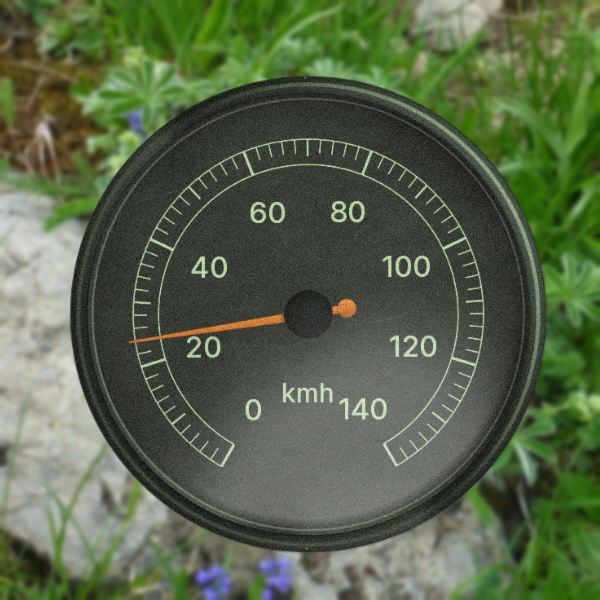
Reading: value=24 unit=km/h
